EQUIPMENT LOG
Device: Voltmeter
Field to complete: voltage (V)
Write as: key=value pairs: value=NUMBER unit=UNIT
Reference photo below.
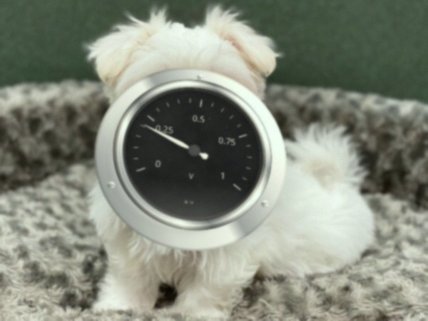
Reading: value=0.2 unit=V
